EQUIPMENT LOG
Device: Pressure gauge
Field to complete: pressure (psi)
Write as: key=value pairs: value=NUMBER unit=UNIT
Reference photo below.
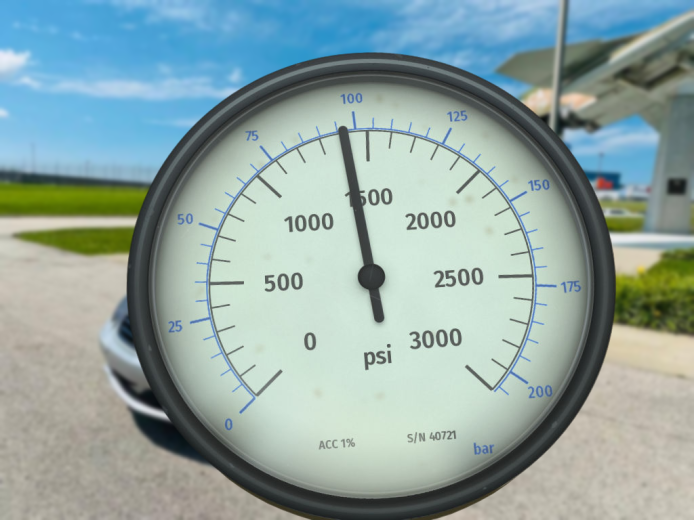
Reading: value=1400 unit=psi
